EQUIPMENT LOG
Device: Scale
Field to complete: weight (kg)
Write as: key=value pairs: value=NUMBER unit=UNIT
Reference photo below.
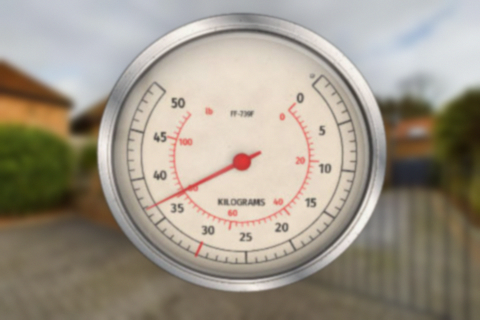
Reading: value=37 unit=kg
